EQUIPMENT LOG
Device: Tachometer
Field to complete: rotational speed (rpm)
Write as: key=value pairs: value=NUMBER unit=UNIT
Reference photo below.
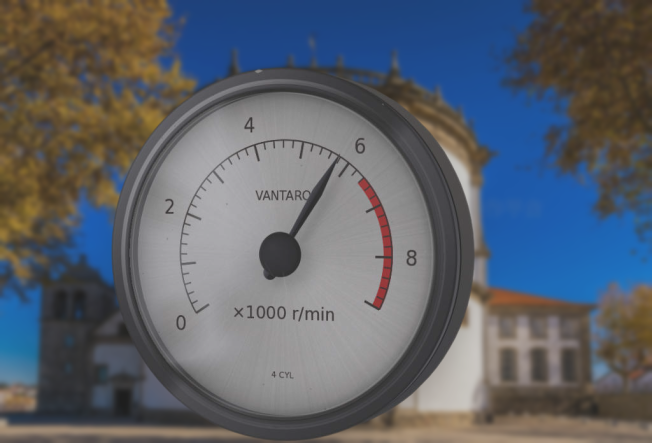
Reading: value=5800 unit=rpm
